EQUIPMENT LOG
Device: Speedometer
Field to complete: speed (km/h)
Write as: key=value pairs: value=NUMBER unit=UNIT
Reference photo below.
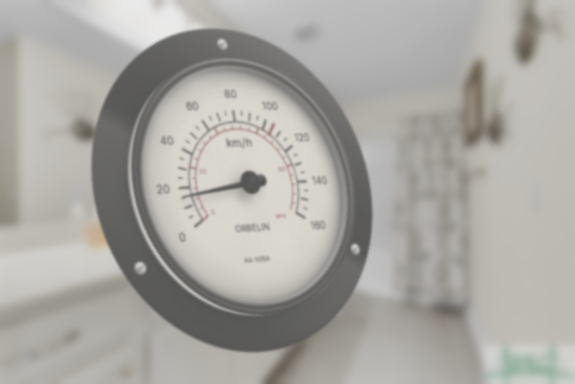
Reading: value=15 unit=km/h
